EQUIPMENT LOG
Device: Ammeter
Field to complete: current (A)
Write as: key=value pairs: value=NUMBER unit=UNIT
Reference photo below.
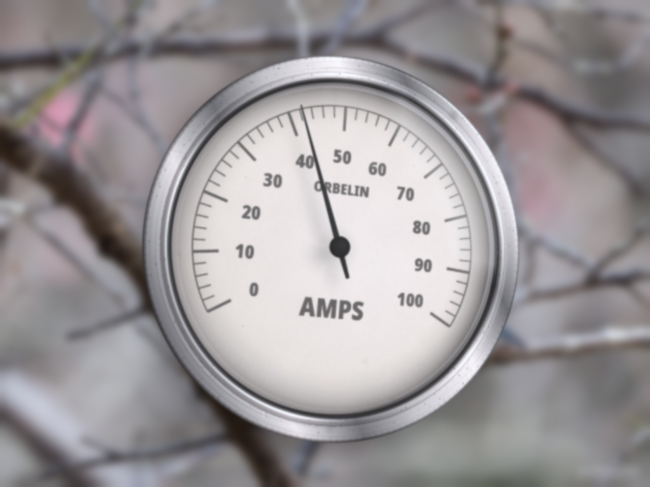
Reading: value=42 unit=A
